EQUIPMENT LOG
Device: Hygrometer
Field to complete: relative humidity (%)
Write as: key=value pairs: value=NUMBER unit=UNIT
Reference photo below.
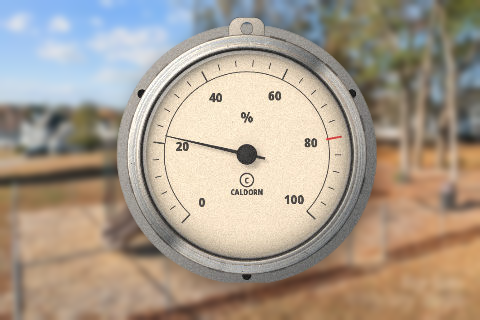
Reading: value=22 unit=%
